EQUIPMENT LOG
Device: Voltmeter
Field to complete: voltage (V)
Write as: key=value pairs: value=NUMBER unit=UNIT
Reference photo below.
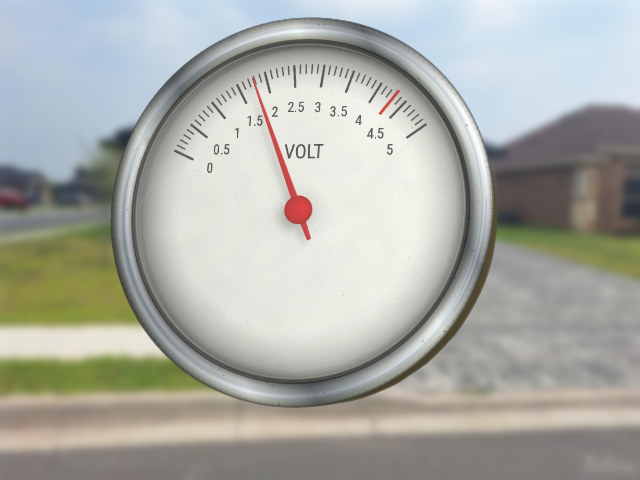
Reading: value=1.8 unit=V
